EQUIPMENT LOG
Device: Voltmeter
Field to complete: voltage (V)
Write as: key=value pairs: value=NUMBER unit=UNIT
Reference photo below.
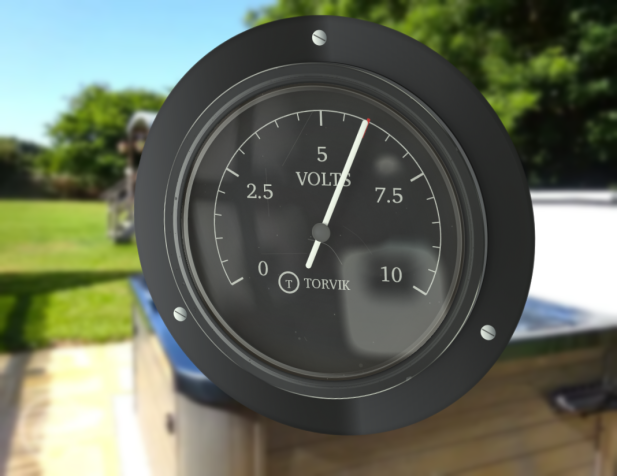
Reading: value=6 unit=V
